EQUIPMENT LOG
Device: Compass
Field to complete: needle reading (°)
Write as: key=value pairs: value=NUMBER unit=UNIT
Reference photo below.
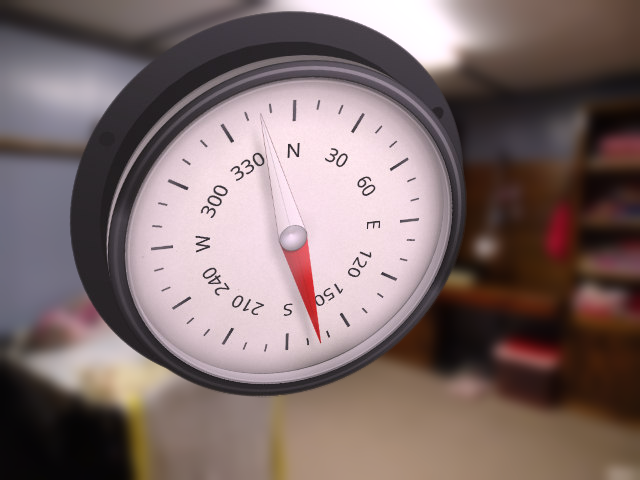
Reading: value=165 unit=°
